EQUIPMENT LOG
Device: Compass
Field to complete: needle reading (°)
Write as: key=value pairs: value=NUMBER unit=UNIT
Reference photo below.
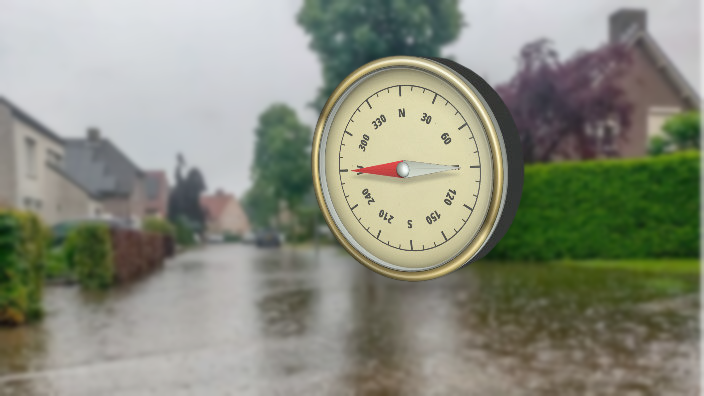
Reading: value=270 unit=°
